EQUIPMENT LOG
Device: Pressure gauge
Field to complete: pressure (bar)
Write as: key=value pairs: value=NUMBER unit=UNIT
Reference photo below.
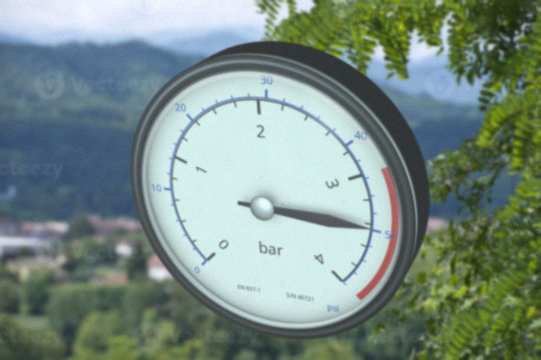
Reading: value=3.4 unit=bar
